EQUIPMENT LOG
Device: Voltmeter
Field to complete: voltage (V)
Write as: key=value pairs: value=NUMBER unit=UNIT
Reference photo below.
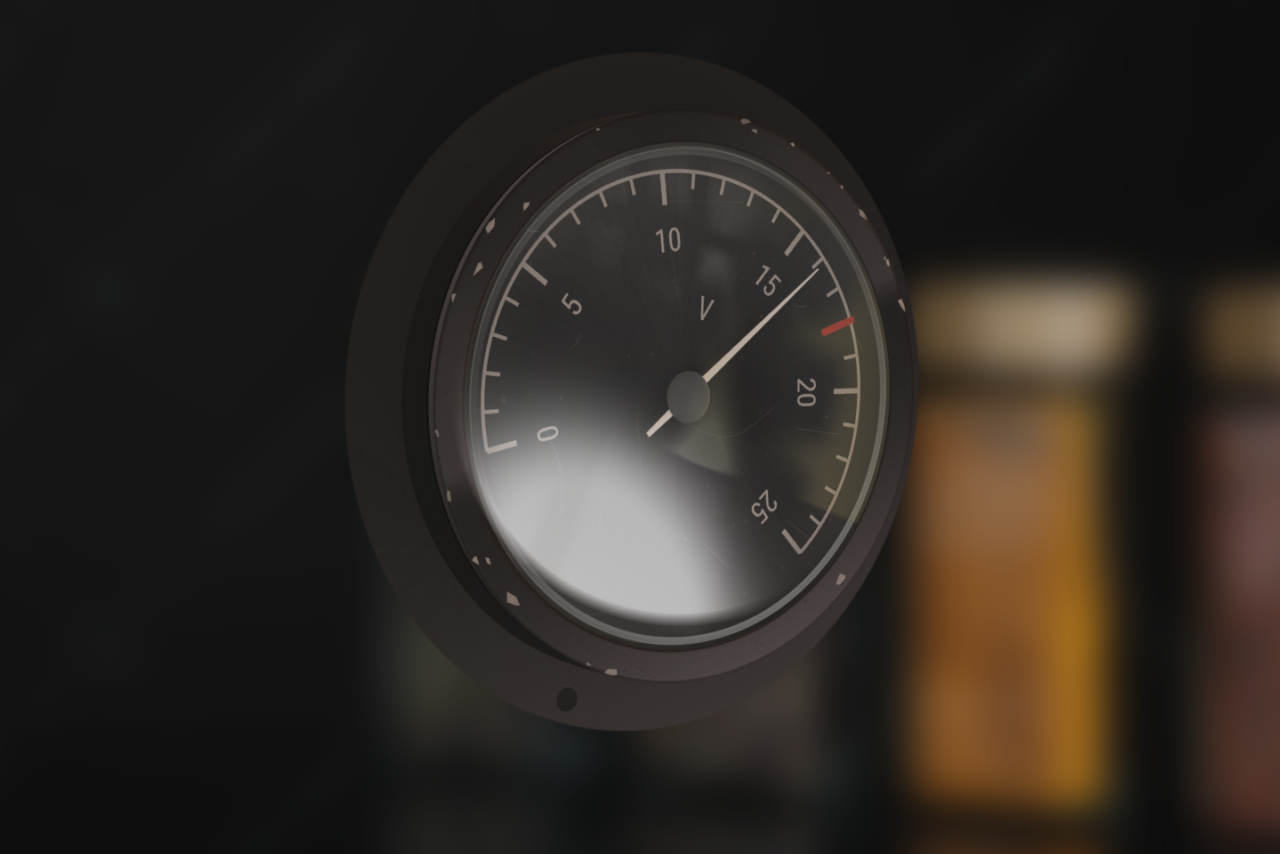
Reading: value=16 unit=V
